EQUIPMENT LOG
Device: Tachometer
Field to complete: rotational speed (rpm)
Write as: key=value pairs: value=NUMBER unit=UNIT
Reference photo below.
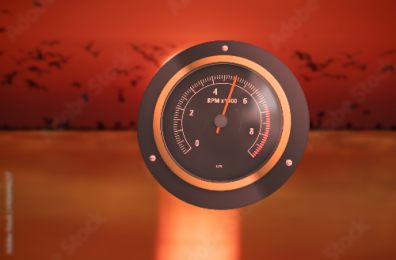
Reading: value=5000 unit=rpm
